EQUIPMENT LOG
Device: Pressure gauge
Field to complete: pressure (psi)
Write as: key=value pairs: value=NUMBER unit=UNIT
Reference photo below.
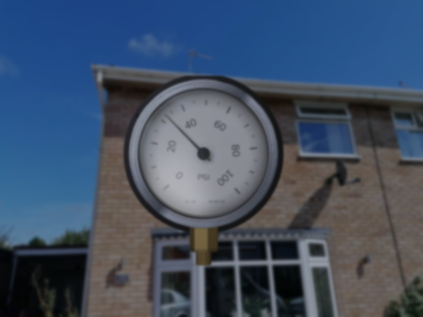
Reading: value=32.5 unit=psi
